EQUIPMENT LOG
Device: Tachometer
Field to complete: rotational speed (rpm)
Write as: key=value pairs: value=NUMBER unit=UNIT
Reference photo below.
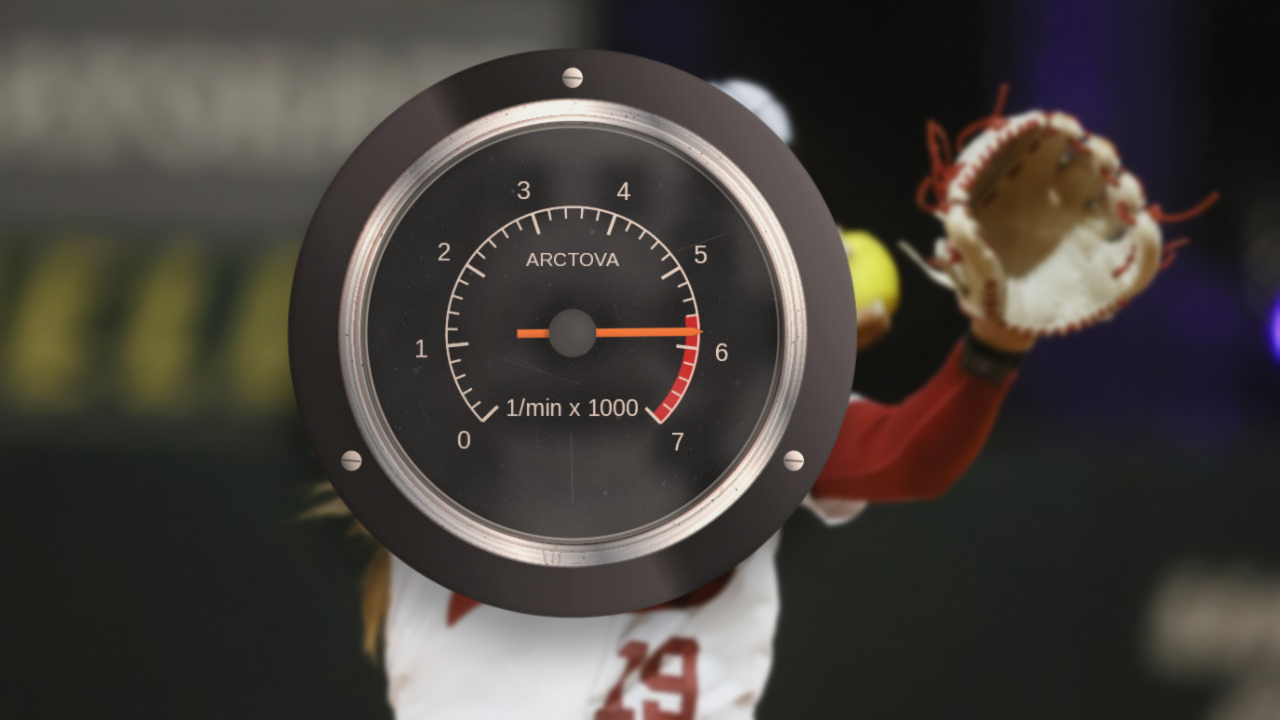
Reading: value=5800 unit=rpm
